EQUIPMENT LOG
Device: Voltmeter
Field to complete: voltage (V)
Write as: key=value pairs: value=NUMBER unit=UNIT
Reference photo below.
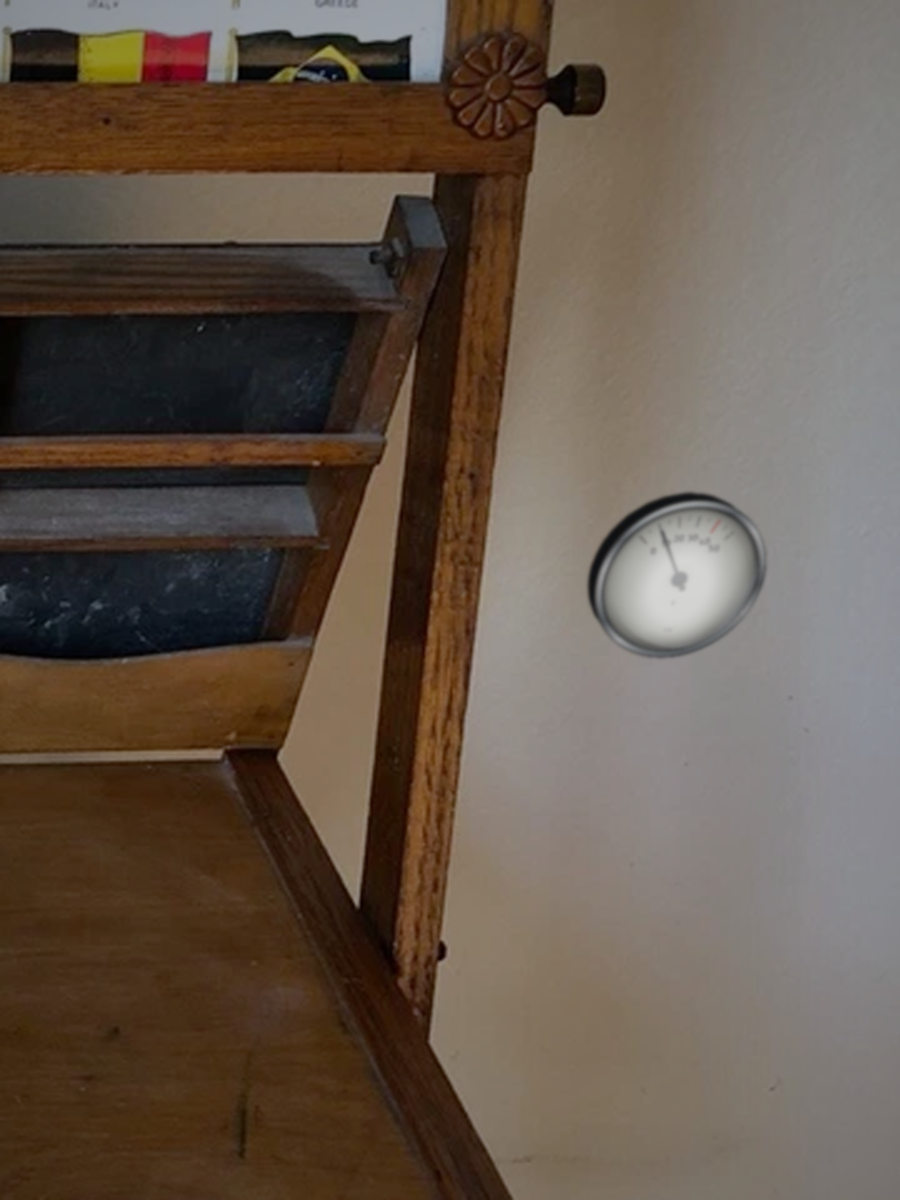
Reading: value=10 unit=V
